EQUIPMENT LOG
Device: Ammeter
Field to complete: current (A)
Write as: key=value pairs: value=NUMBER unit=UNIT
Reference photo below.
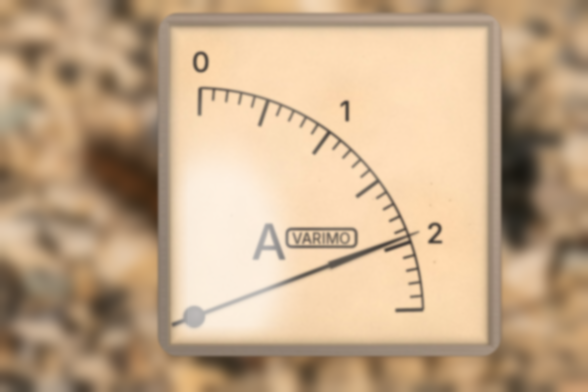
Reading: value=1.95 unit=A
